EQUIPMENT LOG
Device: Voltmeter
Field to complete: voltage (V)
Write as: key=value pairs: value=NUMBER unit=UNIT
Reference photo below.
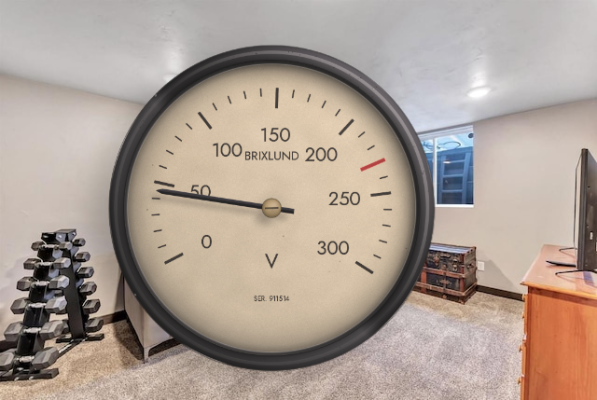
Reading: value=45 unit=V
